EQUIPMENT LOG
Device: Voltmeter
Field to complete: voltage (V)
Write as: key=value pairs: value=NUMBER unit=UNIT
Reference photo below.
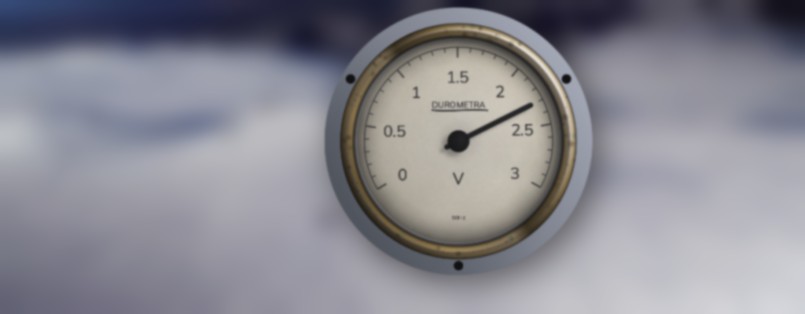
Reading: value=2.3 unit=V
